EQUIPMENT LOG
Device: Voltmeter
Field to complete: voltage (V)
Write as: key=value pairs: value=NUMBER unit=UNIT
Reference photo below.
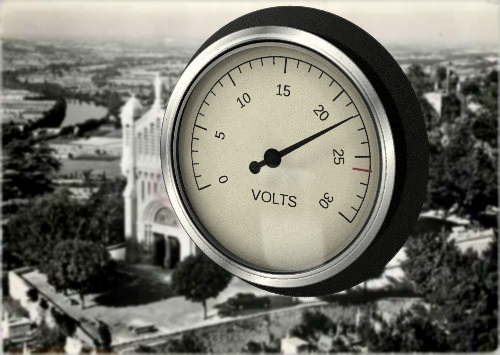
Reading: value=22 unit=V
